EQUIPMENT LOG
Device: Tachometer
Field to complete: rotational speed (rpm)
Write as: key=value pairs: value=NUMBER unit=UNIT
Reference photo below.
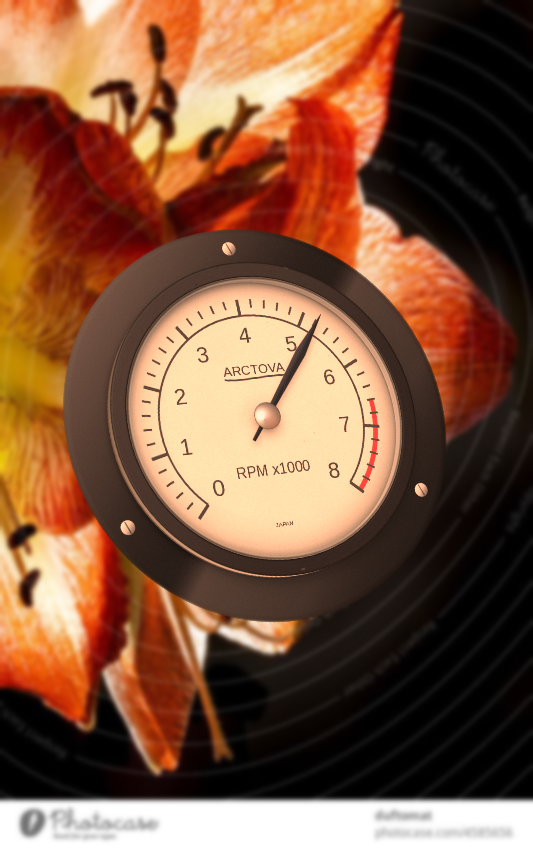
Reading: value=5200 unit=rpm
